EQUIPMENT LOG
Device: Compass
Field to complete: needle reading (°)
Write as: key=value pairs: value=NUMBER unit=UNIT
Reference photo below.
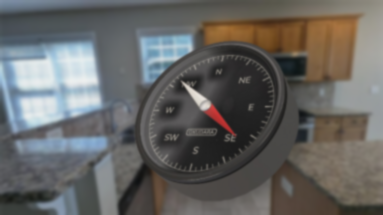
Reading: value=130 unit=°
